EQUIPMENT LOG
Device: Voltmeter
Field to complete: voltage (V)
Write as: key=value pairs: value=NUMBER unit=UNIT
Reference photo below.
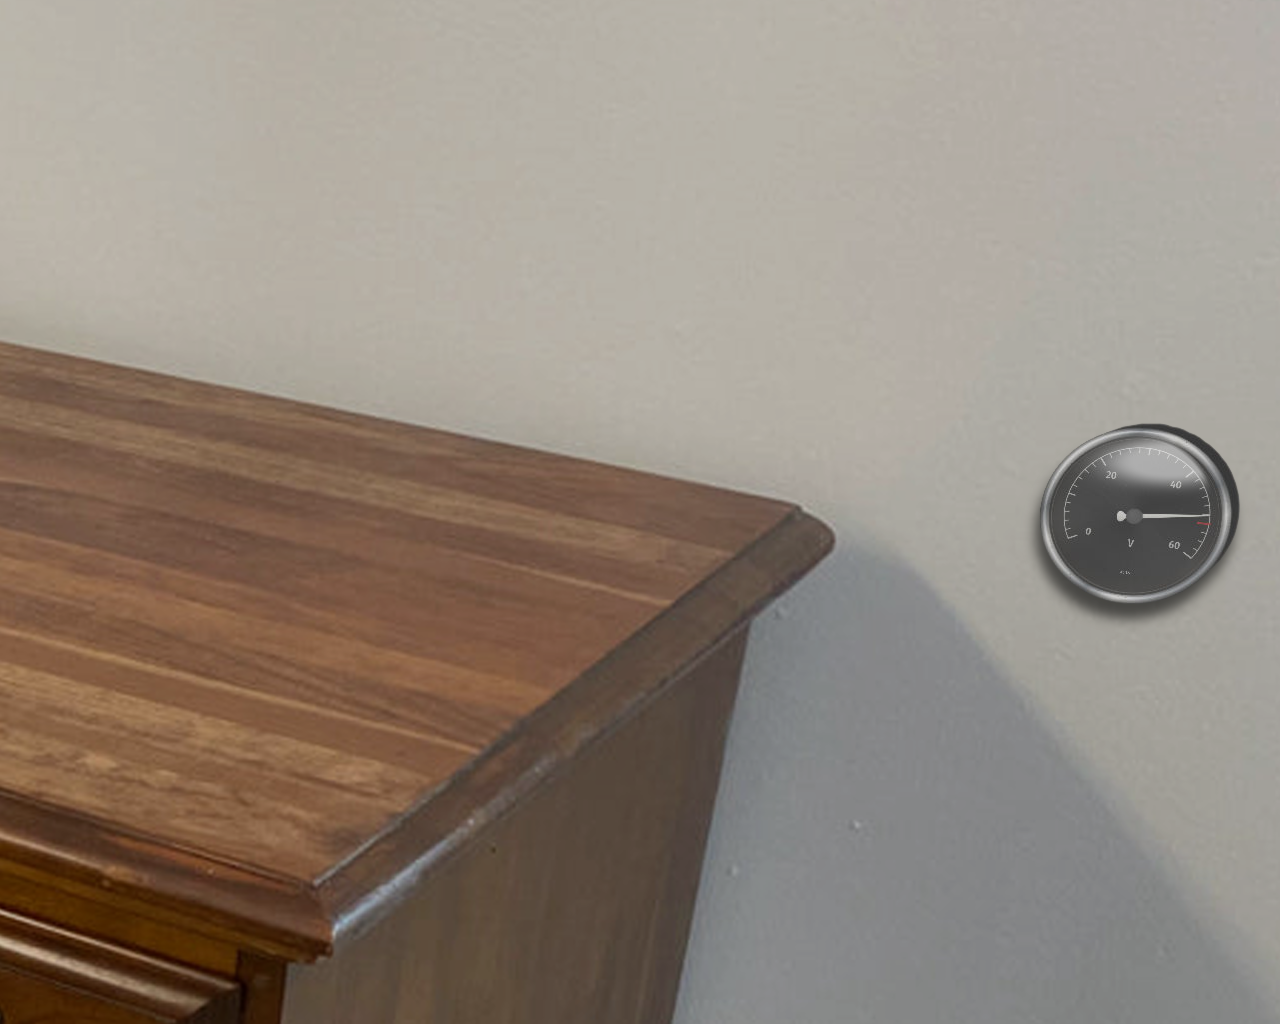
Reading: value=50 unit=V
